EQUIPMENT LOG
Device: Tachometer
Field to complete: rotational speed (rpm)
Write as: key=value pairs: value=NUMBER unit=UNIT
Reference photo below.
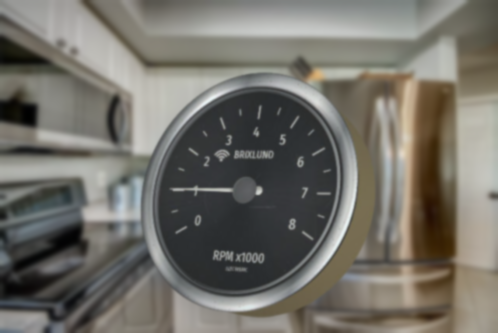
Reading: value=1000 unit=rpm
